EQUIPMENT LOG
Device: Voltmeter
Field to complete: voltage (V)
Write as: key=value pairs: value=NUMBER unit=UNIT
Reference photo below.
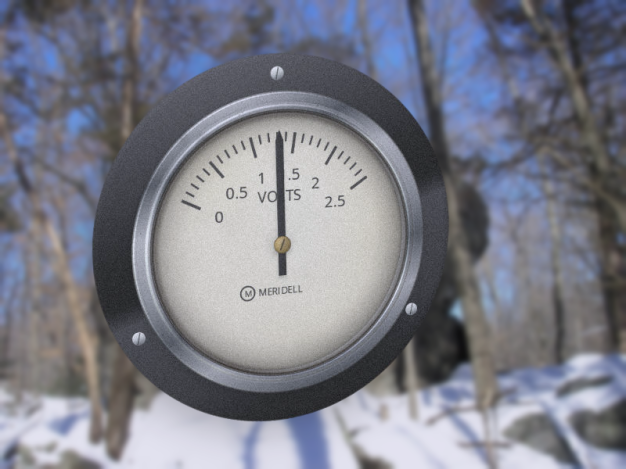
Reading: value=1.3 unit=V
